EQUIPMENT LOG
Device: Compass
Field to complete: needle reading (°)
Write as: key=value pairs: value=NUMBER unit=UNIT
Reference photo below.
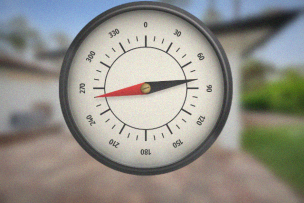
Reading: value=260 unit=°
